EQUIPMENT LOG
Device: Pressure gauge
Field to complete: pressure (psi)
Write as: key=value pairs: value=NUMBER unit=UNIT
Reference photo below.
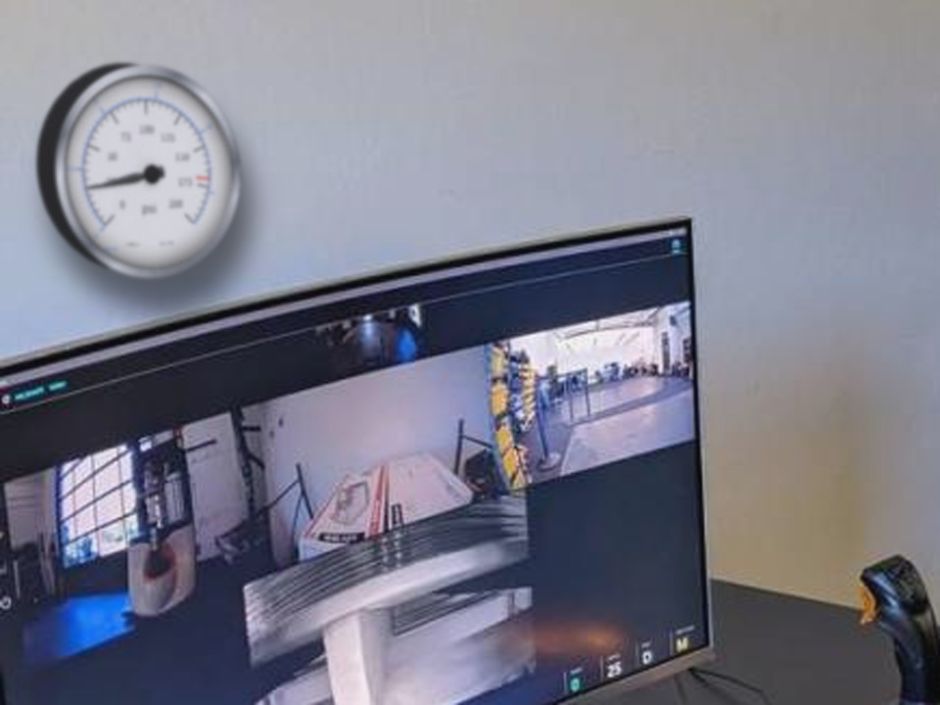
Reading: value=25 unit=psi
